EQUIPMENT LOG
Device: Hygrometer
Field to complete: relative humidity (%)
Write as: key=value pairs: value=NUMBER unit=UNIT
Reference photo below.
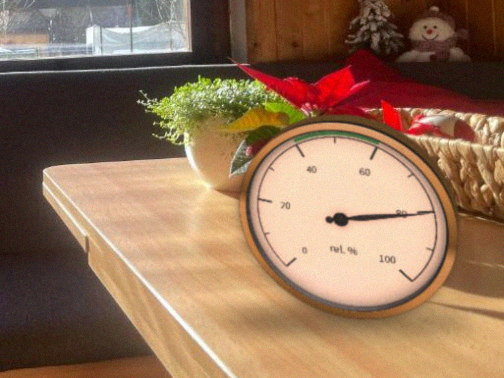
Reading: value=80 unit=%
